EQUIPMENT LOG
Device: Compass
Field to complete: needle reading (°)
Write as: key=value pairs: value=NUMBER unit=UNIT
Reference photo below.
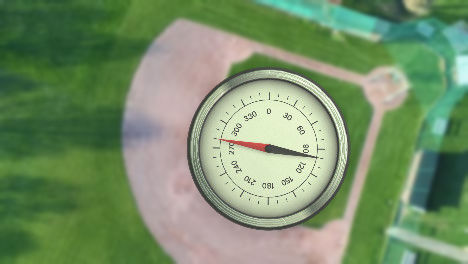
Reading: value=280 unit=°
